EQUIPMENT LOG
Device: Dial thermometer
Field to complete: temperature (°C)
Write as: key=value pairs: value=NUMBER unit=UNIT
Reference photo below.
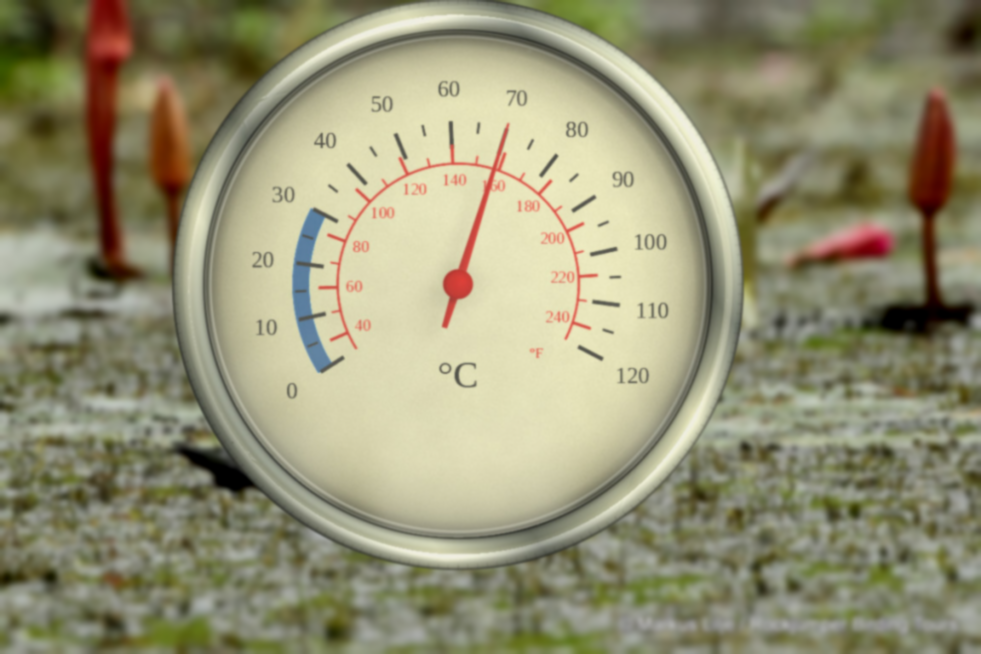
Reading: value=70 unit=°C
